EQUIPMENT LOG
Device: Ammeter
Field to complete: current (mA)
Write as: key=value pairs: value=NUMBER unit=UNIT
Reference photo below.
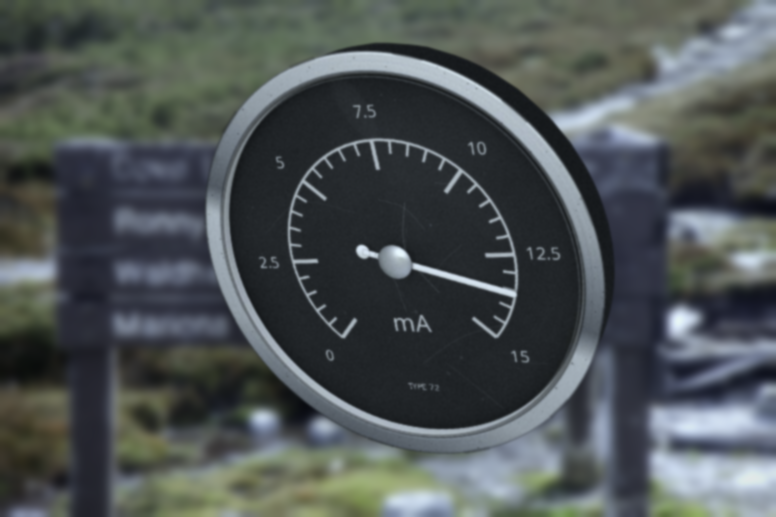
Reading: value=13.5 unit=mA
